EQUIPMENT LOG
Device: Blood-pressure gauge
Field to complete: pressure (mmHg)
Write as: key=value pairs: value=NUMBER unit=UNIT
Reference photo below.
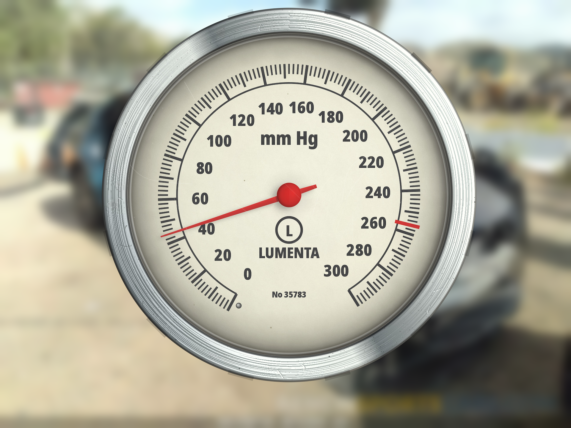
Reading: value=44 unit=mmHg
